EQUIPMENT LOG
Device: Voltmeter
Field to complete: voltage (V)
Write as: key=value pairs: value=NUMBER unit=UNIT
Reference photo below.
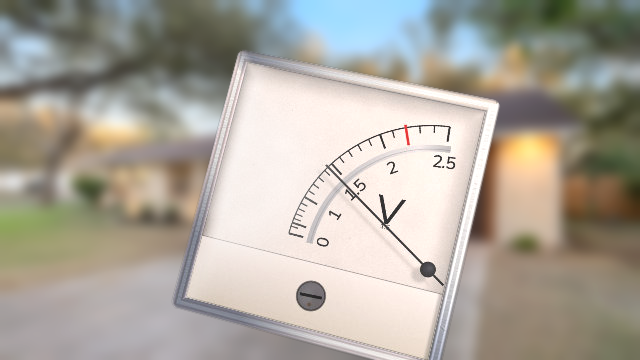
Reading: value=1.45 unit=V
